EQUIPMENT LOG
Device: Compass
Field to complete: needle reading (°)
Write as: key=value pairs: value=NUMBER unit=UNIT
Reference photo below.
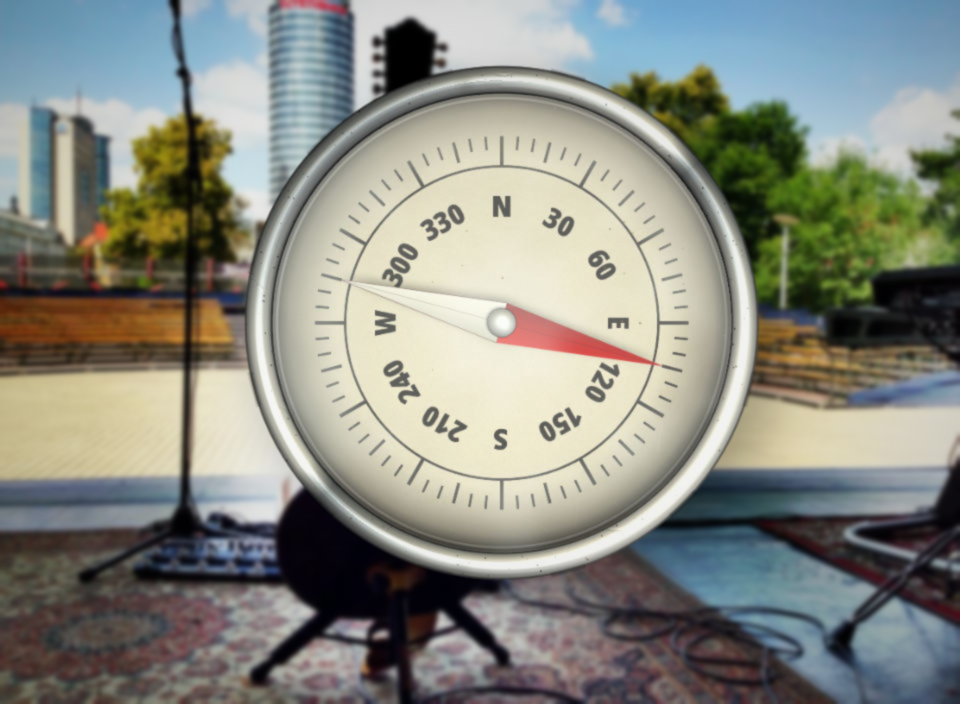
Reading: value=105 unit=°
